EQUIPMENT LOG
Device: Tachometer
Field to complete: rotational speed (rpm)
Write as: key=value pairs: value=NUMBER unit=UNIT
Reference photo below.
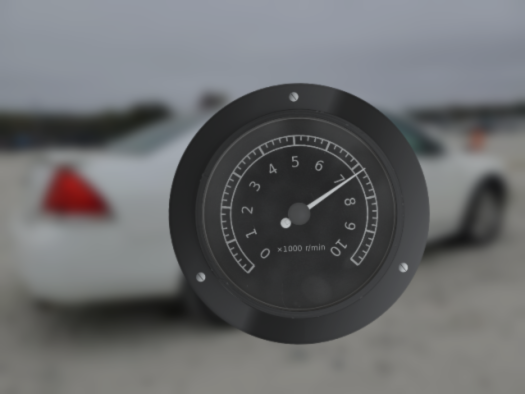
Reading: value=7200 unit=rpm
